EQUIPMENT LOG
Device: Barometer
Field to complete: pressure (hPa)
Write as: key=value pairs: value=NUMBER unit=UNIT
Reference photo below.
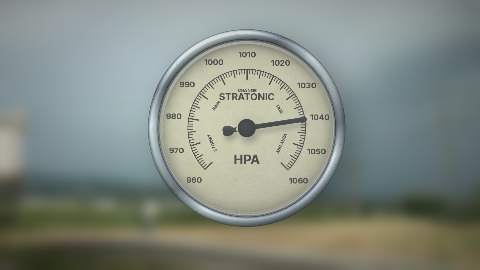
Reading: value=1040 unit=hPa
